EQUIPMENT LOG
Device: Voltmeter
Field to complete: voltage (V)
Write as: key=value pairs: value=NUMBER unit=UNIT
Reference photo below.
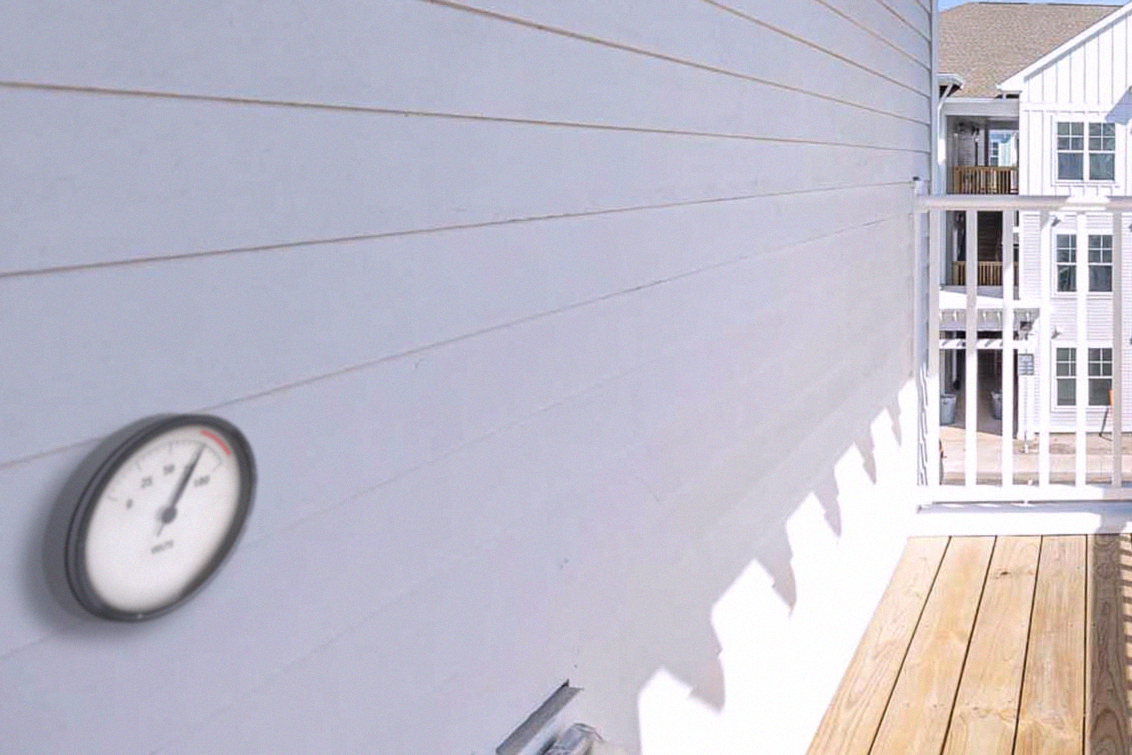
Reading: value=75 unit=V
